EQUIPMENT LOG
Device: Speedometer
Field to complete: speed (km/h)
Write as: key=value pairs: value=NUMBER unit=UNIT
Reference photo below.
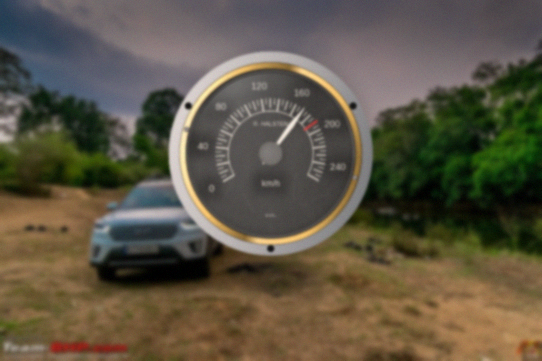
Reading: value=170 unit=km/h
